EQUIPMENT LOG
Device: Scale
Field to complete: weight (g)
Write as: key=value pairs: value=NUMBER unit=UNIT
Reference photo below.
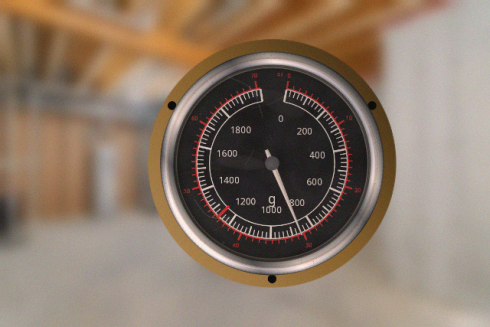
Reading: value=860 unit=g
